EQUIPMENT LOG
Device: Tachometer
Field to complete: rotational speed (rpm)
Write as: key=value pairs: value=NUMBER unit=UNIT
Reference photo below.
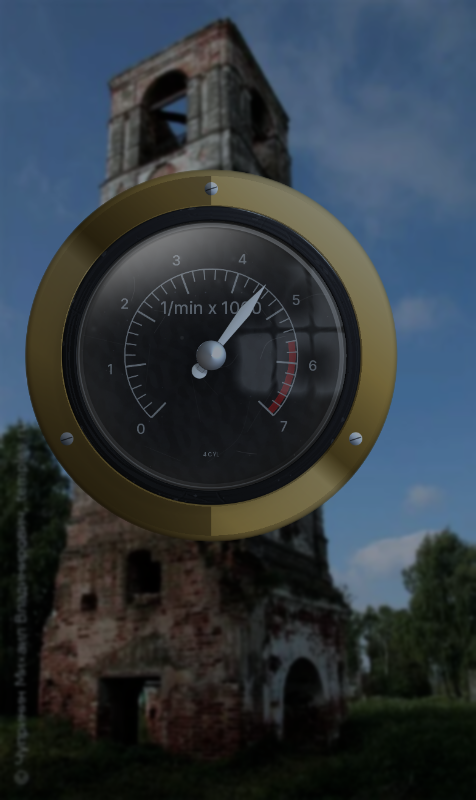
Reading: value=4500 unit=rpm
